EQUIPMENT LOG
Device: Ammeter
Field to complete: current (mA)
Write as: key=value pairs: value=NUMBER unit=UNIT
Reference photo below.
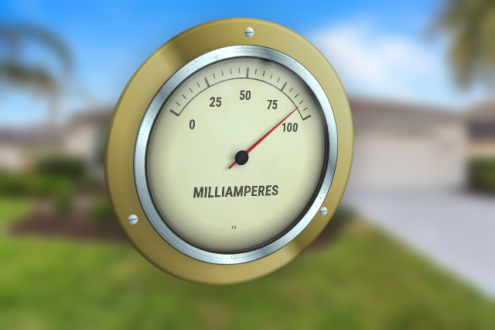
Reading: value=90 unit=mA
